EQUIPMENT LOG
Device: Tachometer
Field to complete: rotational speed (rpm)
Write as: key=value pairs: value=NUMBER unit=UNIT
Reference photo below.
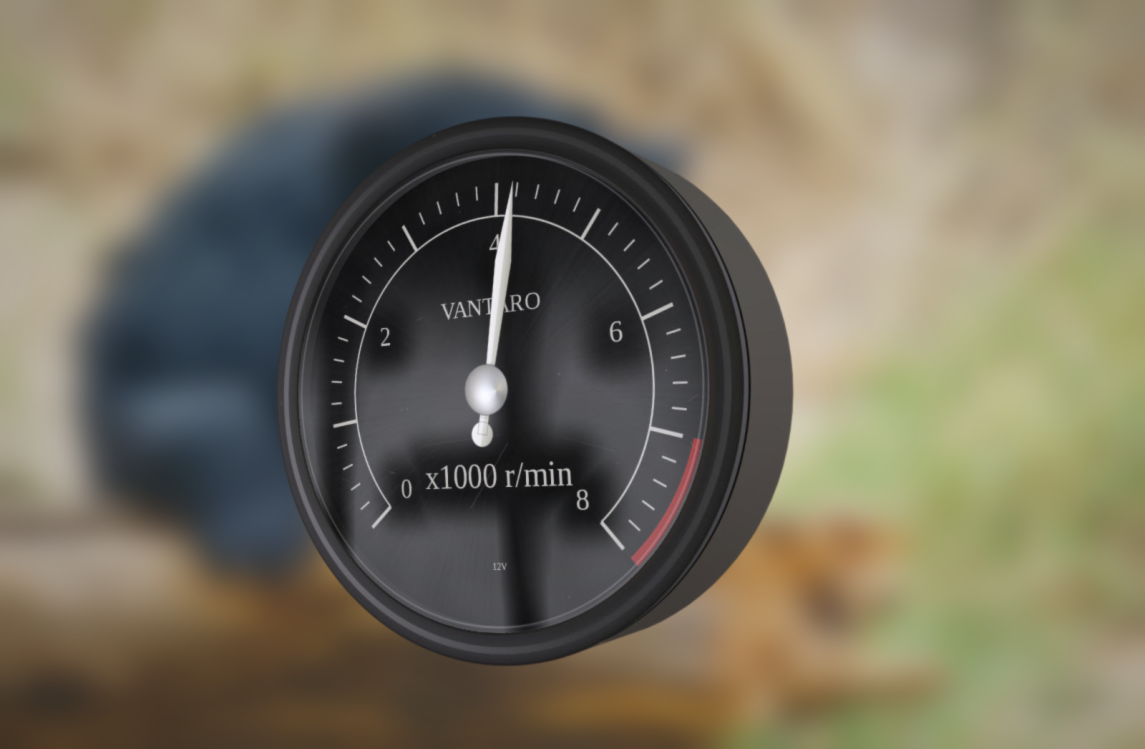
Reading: value=4200 unit=rpm
